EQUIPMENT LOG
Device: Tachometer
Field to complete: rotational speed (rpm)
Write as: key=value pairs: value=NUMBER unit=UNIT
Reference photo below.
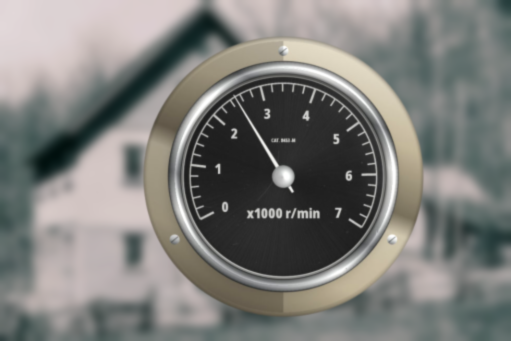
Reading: value=2500 unit=rpm
